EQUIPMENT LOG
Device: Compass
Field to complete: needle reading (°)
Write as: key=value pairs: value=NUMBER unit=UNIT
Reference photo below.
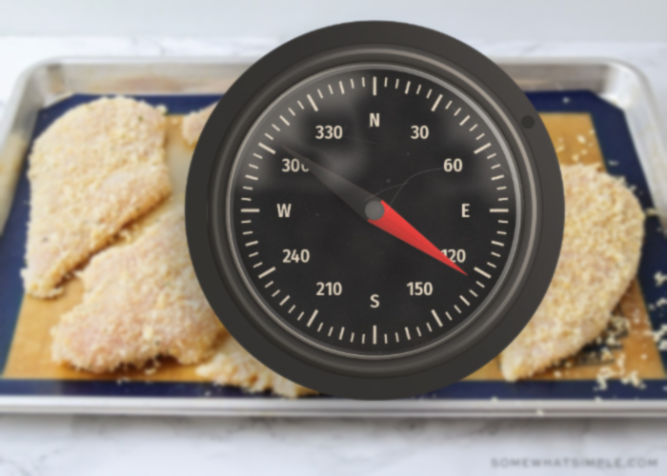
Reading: value=125 unit=°
